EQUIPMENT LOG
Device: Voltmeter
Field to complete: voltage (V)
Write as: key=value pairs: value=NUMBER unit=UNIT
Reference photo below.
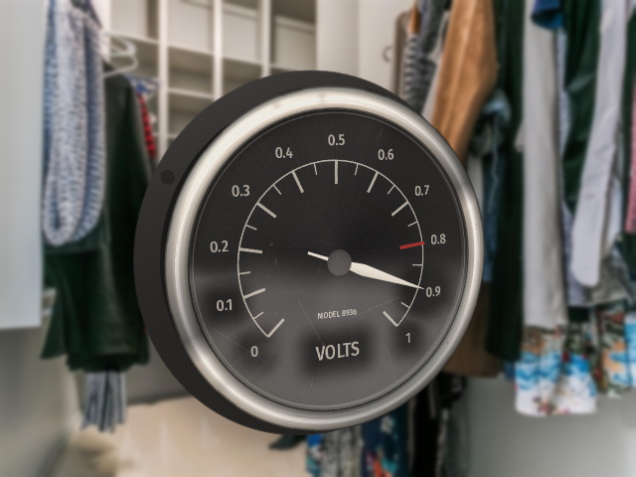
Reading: value=0.9 unit=V
